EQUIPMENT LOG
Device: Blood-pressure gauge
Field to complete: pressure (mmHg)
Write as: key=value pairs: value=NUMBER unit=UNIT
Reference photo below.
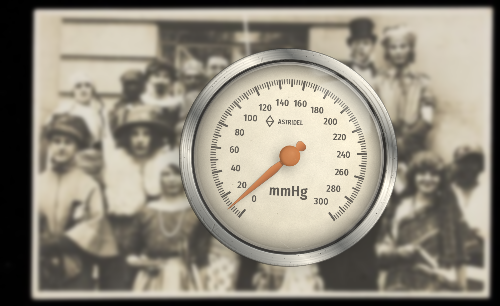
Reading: value=10 unit=mmHg
